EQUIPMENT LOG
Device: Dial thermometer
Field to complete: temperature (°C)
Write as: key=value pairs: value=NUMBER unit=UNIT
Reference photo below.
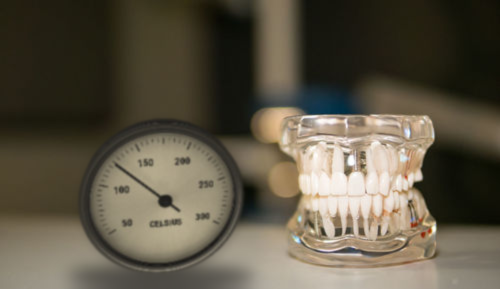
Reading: value=125 unit=°C
